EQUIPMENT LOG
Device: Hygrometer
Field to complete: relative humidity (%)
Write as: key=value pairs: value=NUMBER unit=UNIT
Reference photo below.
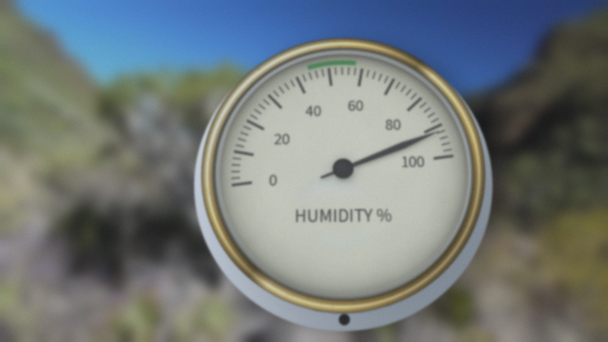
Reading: value=92 unit=%
